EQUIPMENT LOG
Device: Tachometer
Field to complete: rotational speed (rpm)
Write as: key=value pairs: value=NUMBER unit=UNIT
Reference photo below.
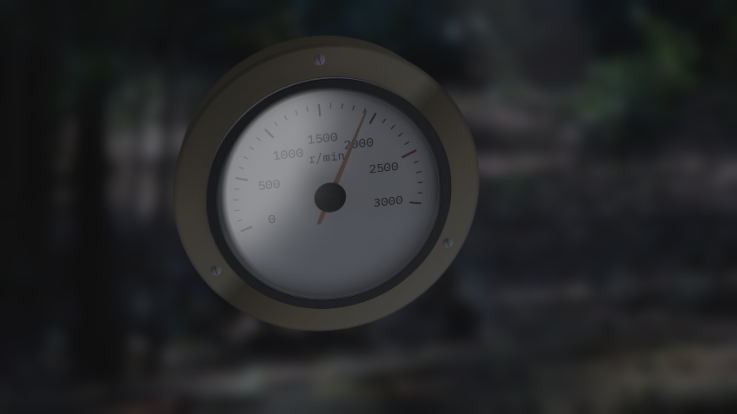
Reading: value=1900 unit=rpm
